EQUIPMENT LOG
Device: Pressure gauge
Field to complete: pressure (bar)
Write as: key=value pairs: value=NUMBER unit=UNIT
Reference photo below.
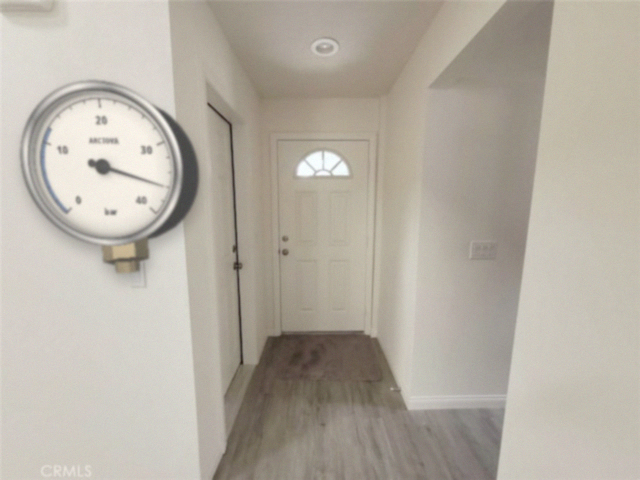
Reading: value=36 unit=bar
